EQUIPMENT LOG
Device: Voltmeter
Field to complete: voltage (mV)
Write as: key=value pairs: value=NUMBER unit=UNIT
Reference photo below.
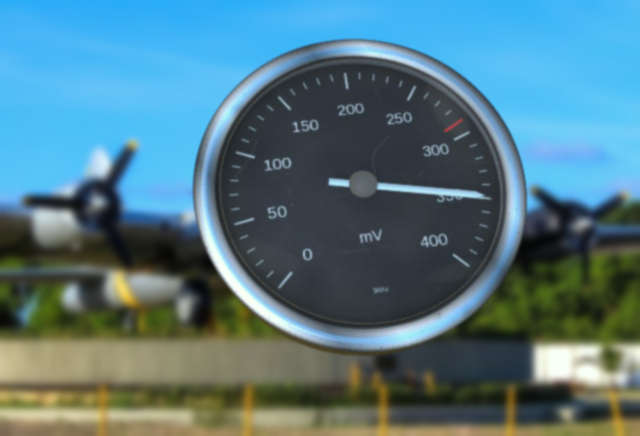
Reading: value=350 unit=mV
